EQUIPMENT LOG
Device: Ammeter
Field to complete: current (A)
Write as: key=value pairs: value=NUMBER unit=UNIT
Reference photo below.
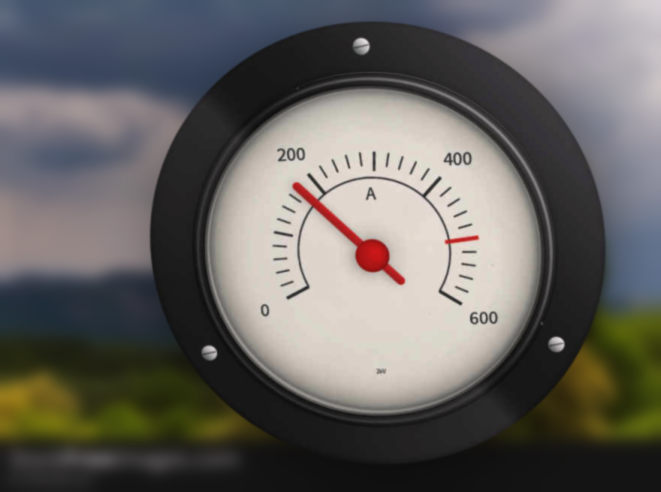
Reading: value=180 unit=A
